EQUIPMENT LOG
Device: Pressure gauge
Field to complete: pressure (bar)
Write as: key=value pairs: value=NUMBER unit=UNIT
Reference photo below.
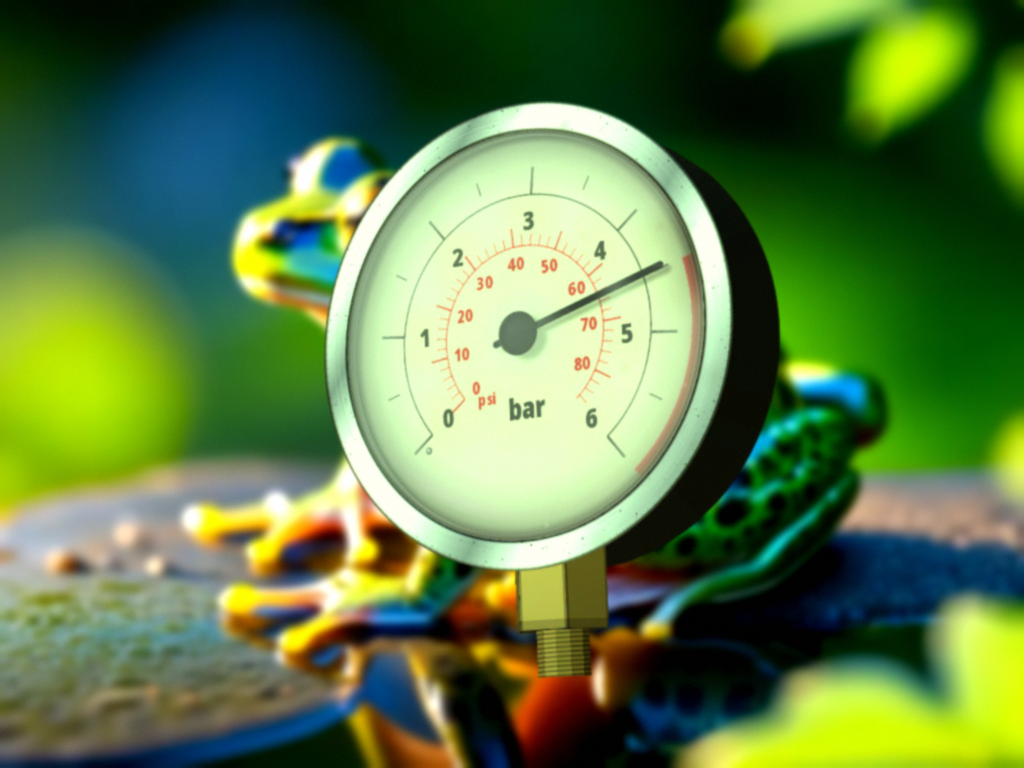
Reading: value=4.5 unit=bar
